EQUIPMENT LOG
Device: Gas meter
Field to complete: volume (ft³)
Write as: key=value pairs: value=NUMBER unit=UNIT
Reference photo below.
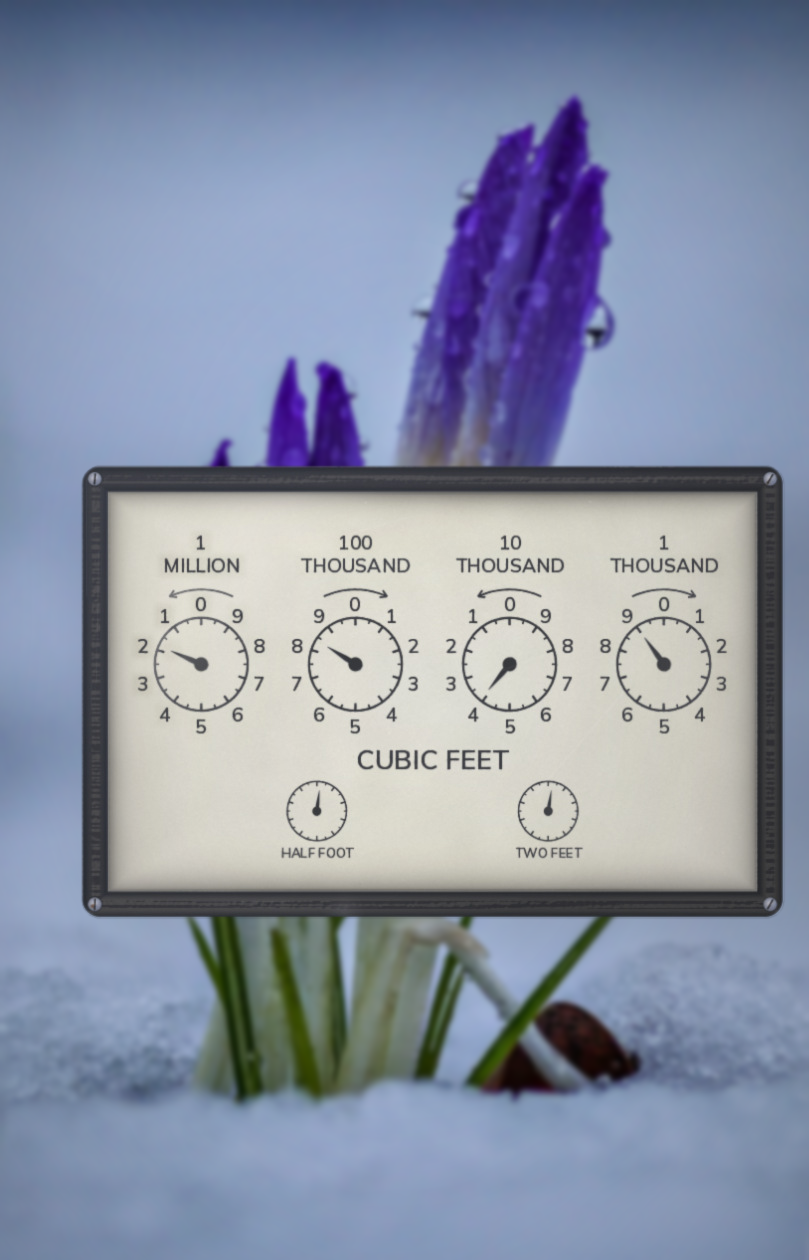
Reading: value=183900 unit=ft³
